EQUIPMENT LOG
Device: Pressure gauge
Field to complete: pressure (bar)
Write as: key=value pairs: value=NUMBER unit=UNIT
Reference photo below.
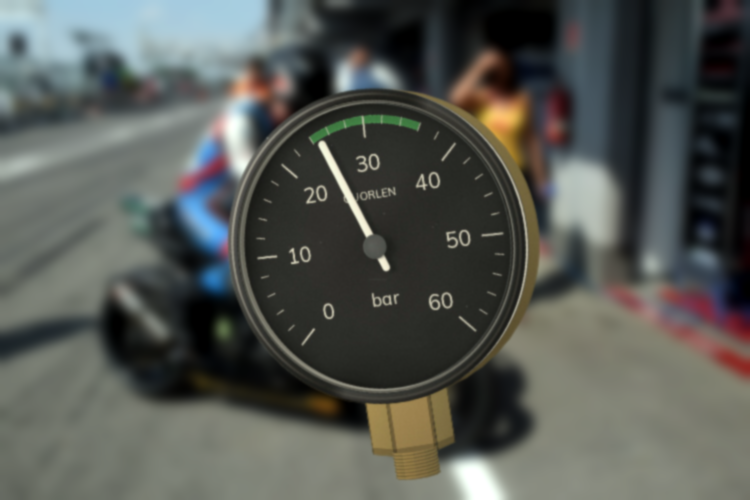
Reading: value=25 unit=bar
